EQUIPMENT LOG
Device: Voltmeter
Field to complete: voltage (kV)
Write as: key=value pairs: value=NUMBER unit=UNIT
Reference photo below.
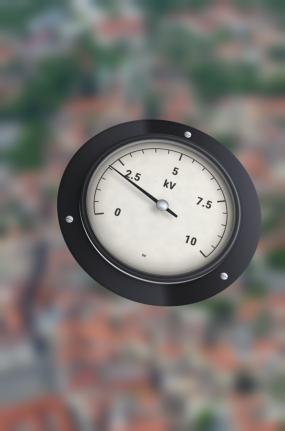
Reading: value=2 unit=kV
